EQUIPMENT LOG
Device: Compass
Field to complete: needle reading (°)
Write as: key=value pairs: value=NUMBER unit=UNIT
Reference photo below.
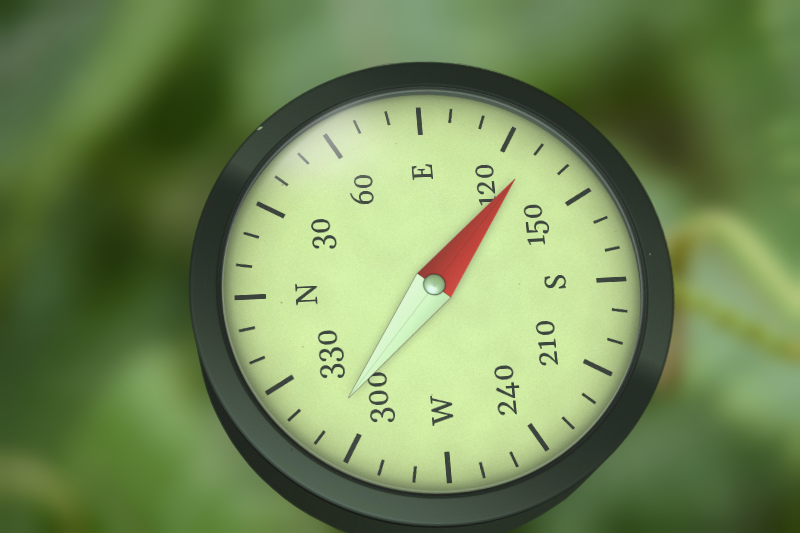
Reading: value=130 unit=°
